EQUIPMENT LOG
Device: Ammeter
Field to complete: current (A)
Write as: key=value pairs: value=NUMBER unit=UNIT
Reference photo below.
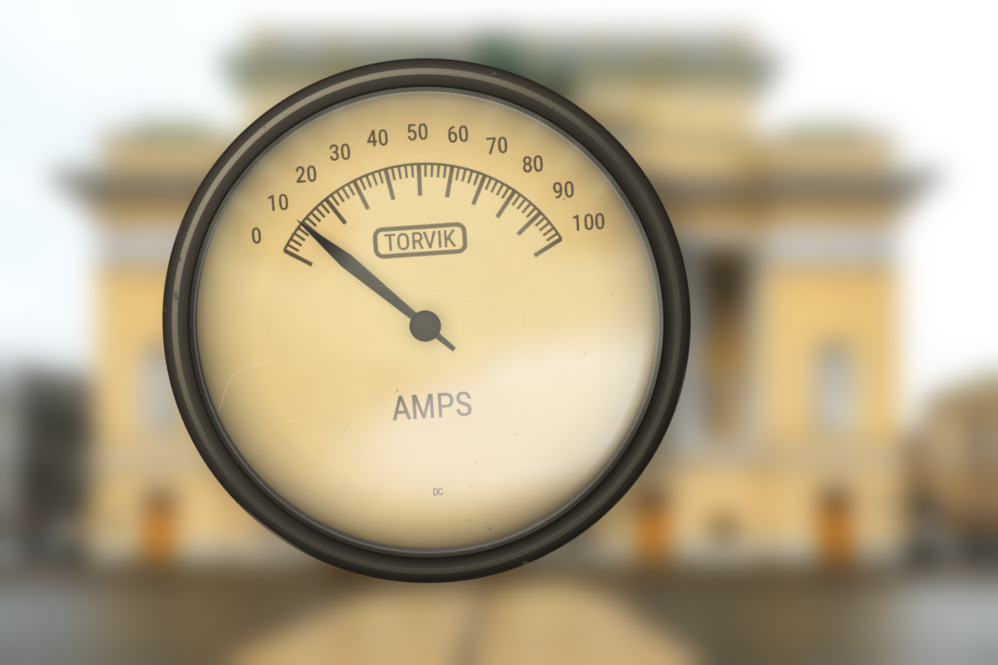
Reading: value=10 unit=A
